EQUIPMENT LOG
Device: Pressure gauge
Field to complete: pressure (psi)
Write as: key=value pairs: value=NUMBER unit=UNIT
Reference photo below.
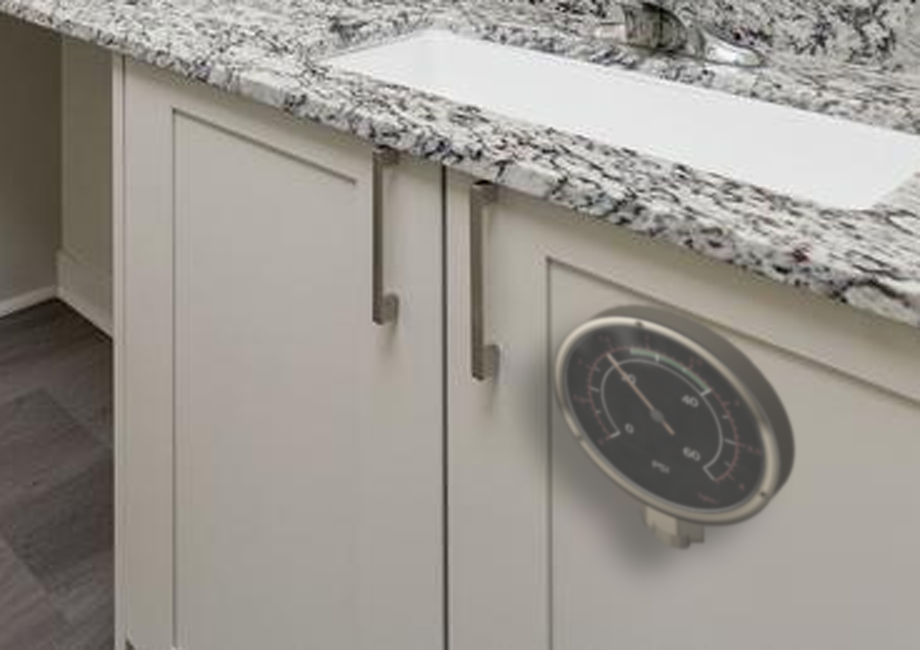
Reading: value=20 unit=psi
